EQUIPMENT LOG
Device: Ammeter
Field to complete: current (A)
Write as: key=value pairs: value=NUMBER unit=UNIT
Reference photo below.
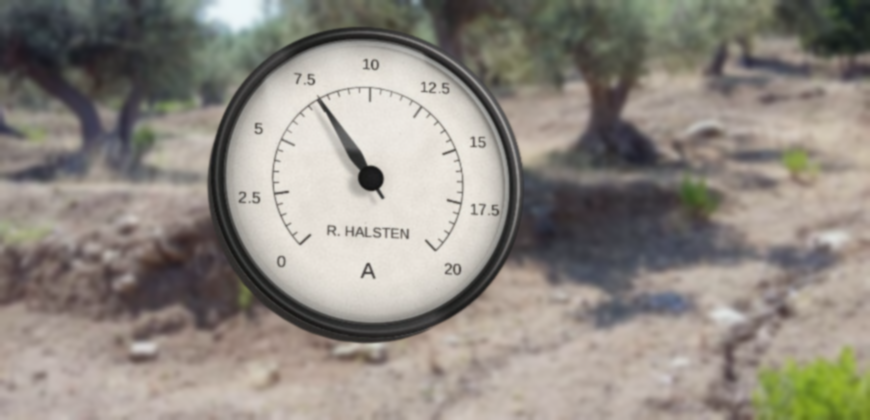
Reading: value=7.5 unit=A
